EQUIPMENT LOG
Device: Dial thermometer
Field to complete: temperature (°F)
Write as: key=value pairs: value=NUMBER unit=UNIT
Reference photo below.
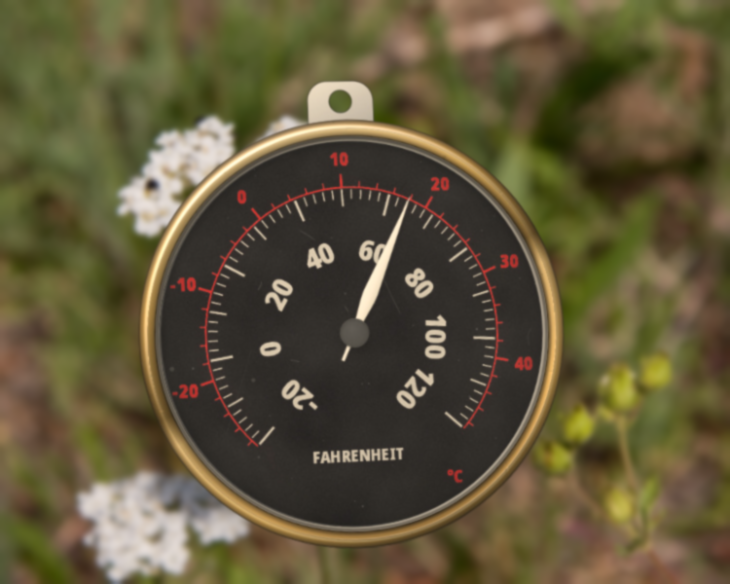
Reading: value=64 unit=°F
